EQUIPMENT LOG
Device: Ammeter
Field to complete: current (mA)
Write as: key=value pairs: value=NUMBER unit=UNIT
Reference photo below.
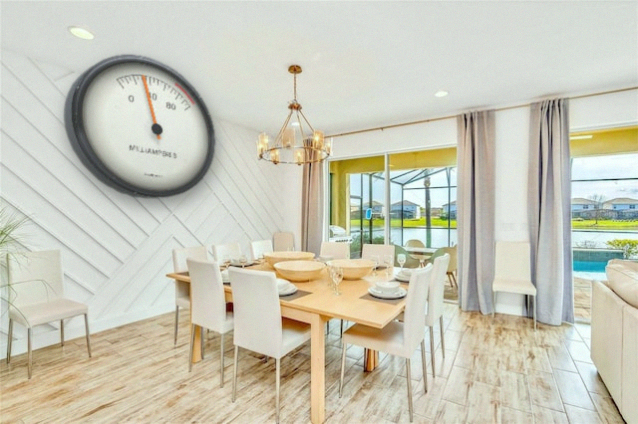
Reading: value=30 unit=mA
